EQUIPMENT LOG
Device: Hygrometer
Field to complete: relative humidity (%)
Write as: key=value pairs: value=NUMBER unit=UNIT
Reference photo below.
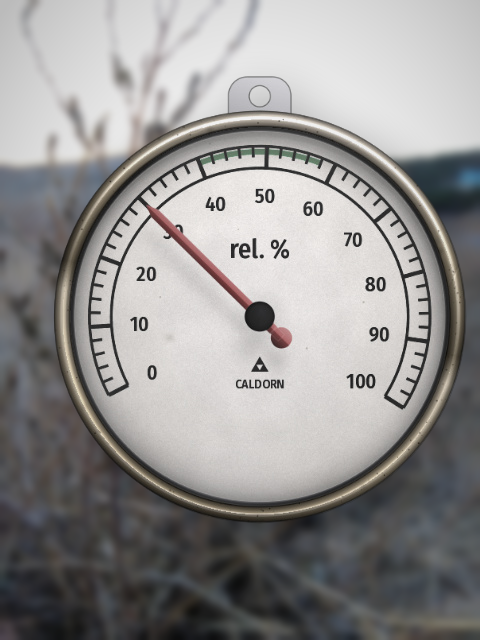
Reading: value=30 unit=%
